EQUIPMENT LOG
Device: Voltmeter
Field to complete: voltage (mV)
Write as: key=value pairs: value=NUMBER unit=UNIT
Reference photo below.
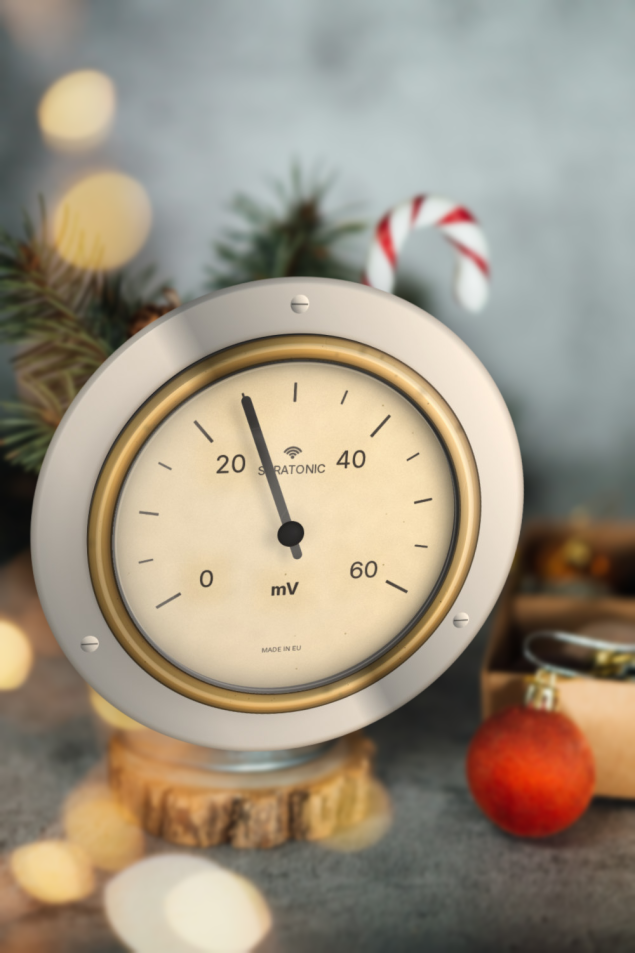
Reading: value=25 unit=mV
